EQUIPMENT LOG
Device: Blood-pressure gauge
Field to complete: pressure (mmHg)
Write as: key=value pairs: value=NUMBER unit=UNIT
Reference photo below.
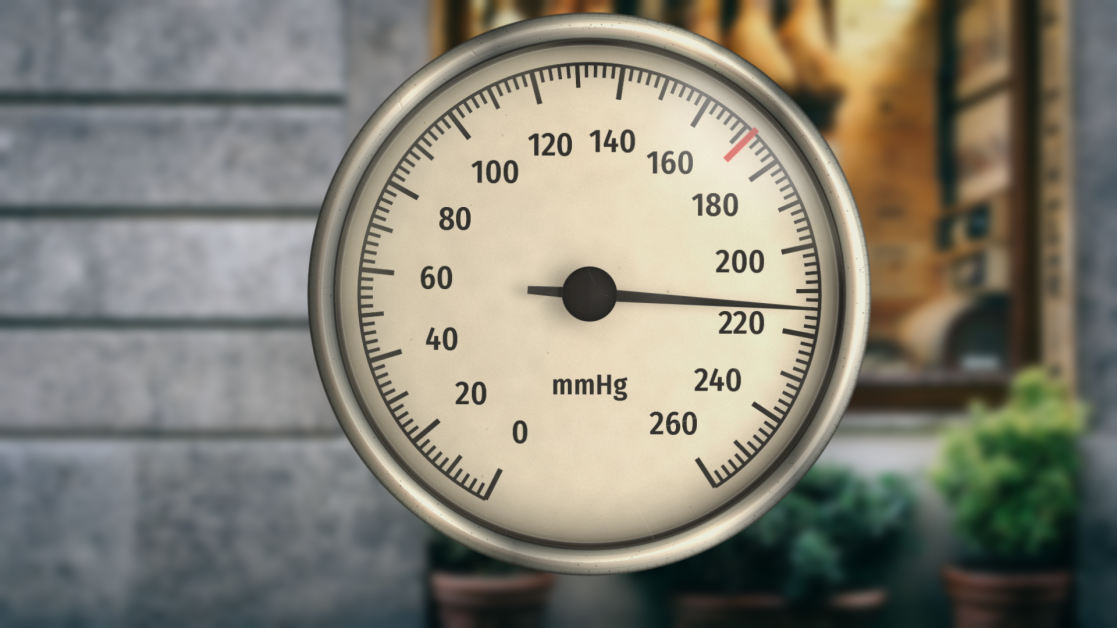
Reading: value=214 unit=mmHg
